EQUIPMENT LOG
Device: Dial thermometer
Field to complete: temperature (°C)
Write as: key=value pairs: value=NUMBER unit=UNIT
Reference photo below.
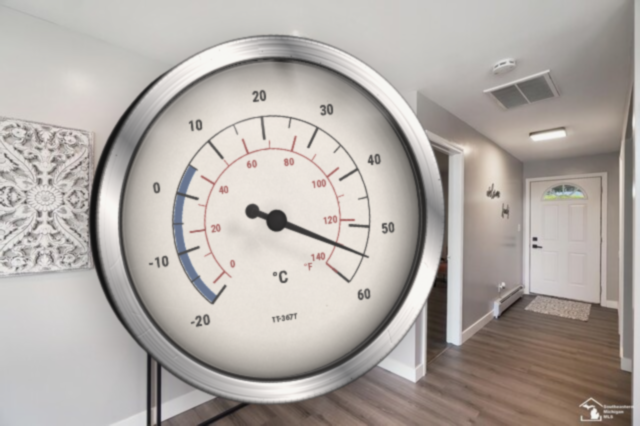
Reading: value=55 unit=°C
